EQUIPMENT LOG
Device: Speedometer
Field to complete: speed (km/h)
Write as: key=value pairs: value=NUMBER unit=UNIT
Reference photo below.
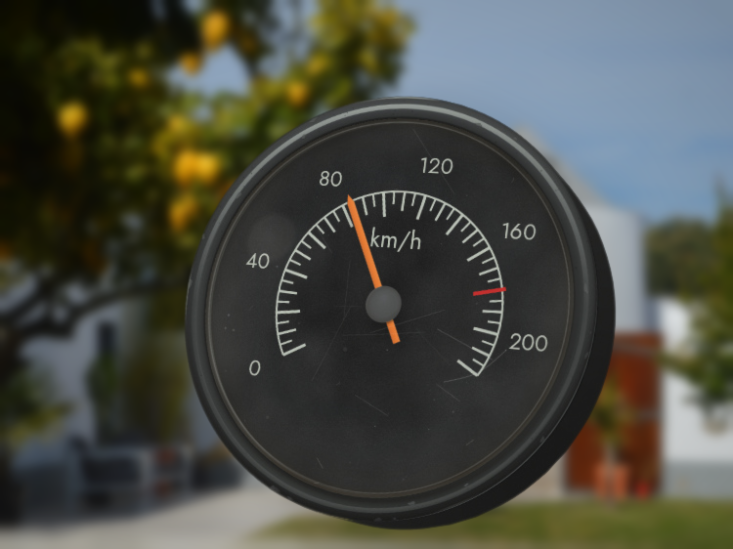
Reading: value=85 unit=km/h
